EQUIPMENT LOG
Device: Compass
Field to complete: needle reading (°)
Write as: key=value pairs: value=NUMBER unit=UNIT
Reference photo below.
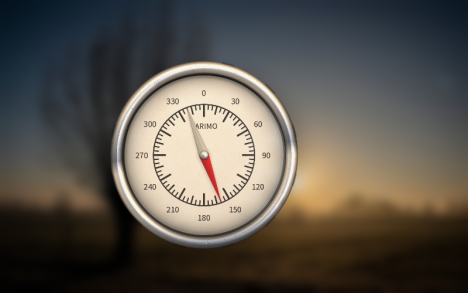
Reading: value=160 unit=°
